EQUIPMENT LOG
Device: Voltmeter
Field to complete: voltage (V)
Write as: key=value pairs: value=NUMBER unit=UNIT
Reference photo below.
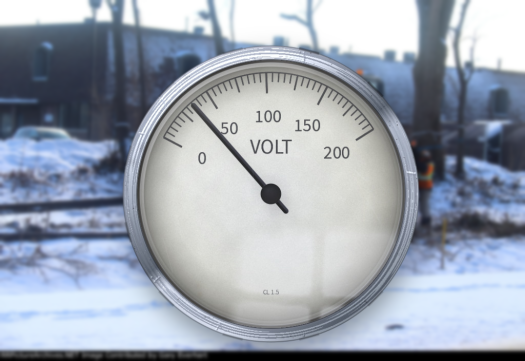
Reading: value=35 unit=V
